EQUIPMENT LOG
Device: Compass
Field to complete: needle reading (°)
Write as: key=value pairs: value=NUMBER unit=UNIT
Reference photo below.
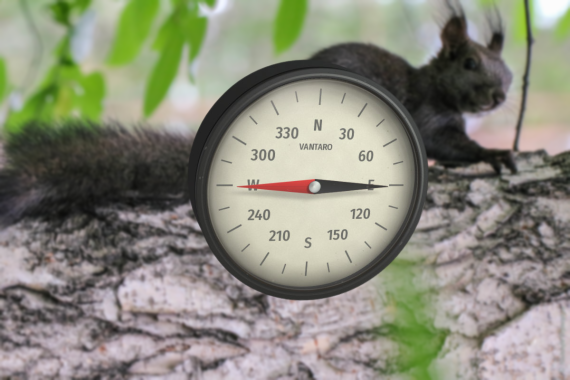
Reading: value=270 unit=°
